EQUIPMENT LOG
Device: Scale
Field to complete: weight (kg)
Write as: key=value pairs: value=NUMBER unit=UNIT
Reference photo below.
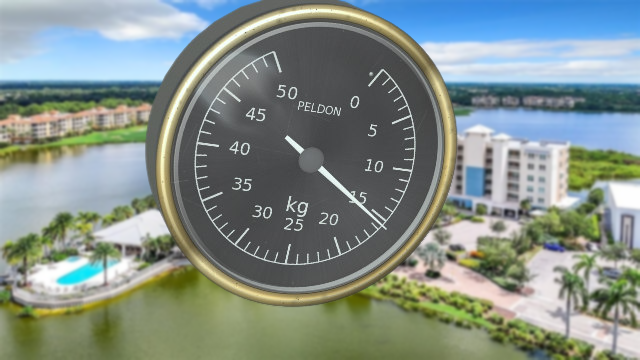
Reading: value=15.5 unit=kg
